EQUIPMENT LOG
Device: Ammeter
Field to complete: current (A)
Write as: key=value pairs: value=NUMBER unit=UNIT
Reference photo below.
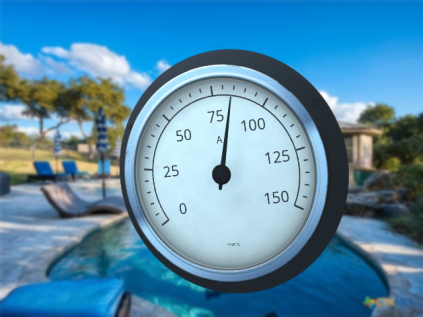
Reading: value=85 unit=A
